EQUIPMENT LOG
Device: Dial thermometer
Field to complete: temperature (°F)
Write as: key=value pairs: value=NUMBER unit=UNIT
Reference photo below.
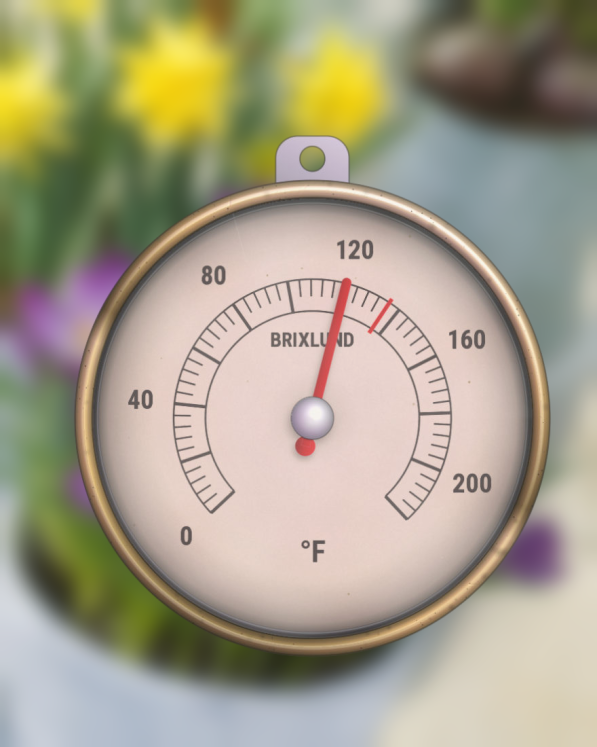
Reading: value=120 unit=°F
